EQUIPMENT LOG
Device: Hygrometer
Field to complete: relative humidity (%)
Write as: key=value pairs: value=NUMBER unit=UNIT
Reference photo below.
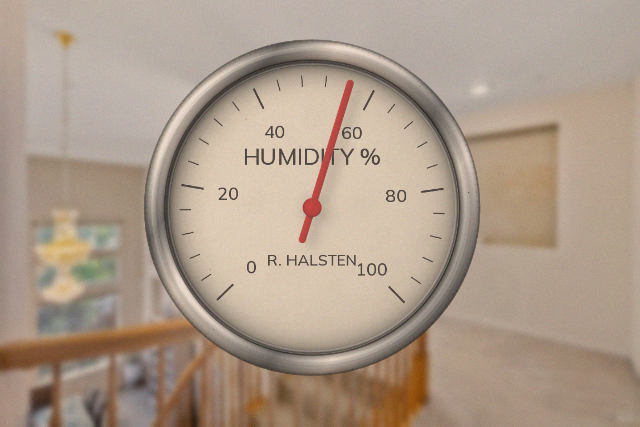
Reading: value=56 unit=%
